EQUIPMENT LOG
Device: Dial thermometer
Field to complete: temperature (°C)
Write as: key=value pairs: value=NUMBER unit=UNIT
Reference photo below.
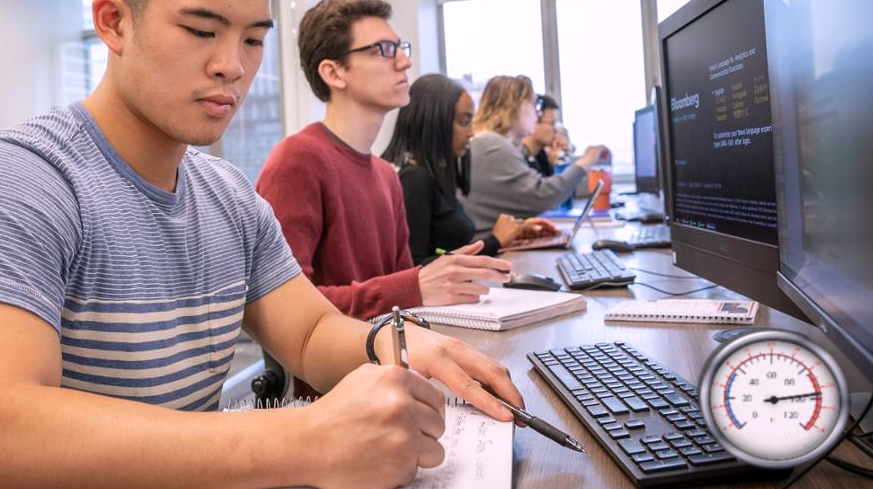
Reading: value=96 unit=°C
